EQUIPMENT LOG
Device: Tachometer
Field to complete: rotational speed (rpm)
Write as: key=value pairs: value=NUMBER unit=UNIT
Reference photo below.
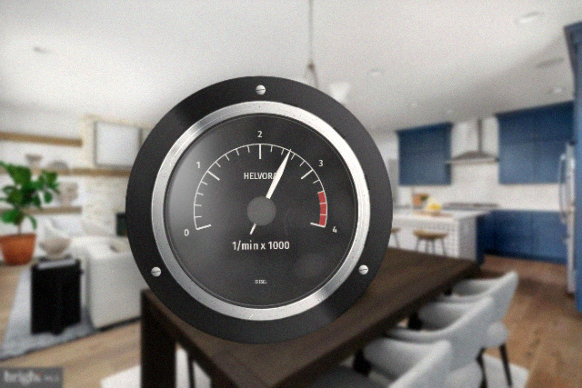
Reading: value=2500 unit=rpm
